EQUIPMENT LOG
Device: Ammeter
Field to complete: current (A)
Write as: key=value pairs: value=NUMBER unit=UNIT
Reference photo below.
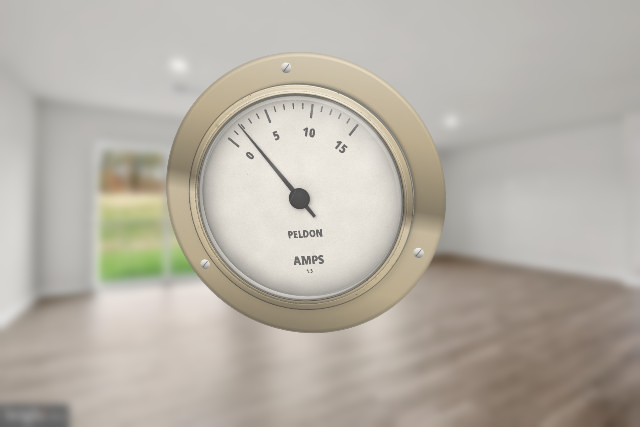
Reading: value=2 unit=A
